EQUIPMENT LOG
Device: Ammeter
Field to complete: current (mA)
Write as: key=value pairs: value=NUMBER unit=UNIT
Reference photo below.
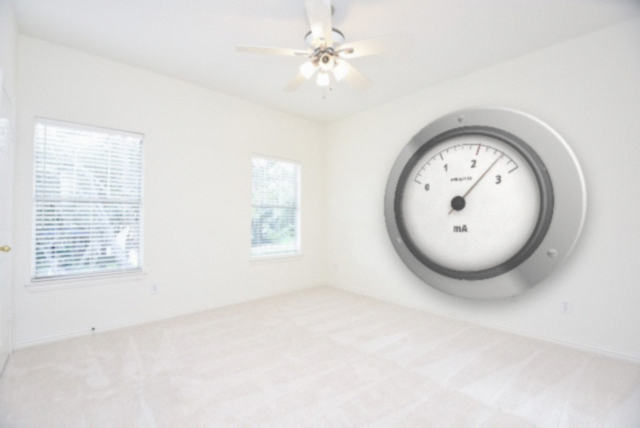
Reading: value=2.6 unit=mA
